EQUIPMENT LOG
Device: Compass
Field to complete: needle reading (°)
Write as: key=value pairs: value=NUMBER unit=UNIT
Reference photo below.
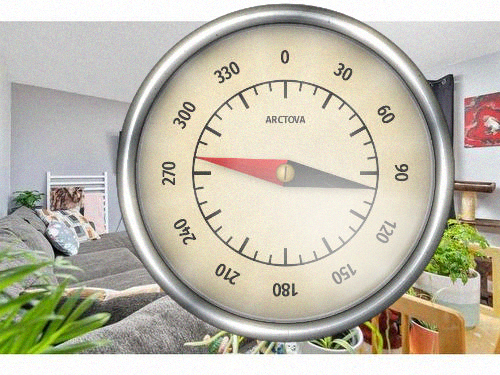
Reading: value=280 unit=°
